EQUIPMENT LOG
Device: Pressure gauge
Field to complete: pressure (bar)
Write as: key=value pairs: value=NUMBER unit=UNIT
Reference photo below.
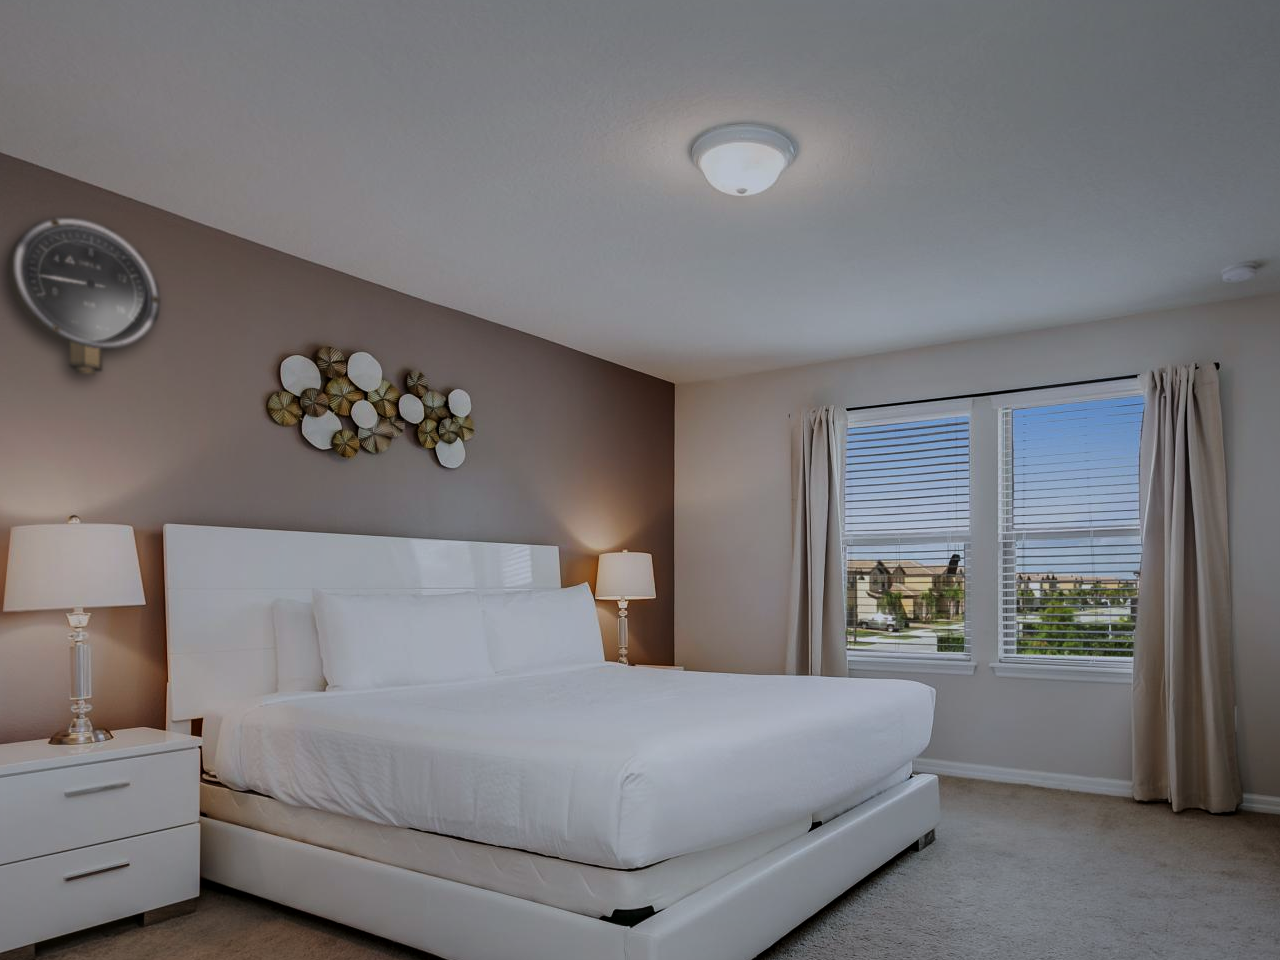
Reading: value=1.5 unit=bar
